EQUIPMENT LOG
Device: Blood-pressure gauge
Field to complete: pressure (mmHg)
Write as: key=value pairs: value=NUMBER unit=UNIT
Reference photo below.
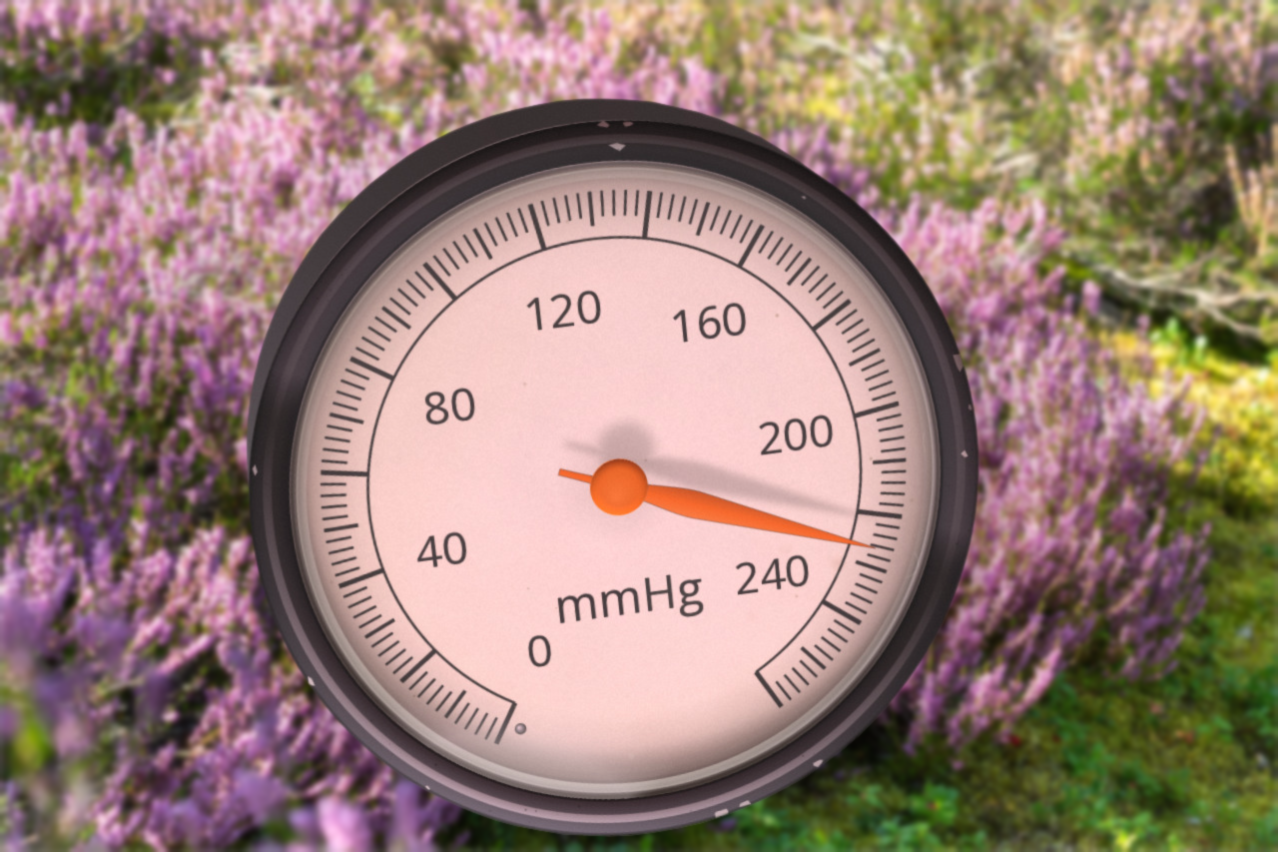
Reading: value=226 unit=mmHg
